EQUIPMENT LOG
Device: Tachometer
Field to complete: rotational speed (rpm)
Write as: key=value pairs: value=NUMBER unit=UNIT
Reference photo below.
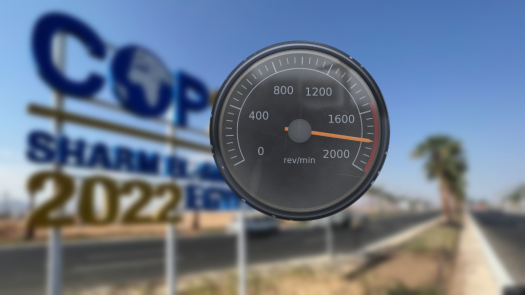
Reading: value=1800 unit=rpm
